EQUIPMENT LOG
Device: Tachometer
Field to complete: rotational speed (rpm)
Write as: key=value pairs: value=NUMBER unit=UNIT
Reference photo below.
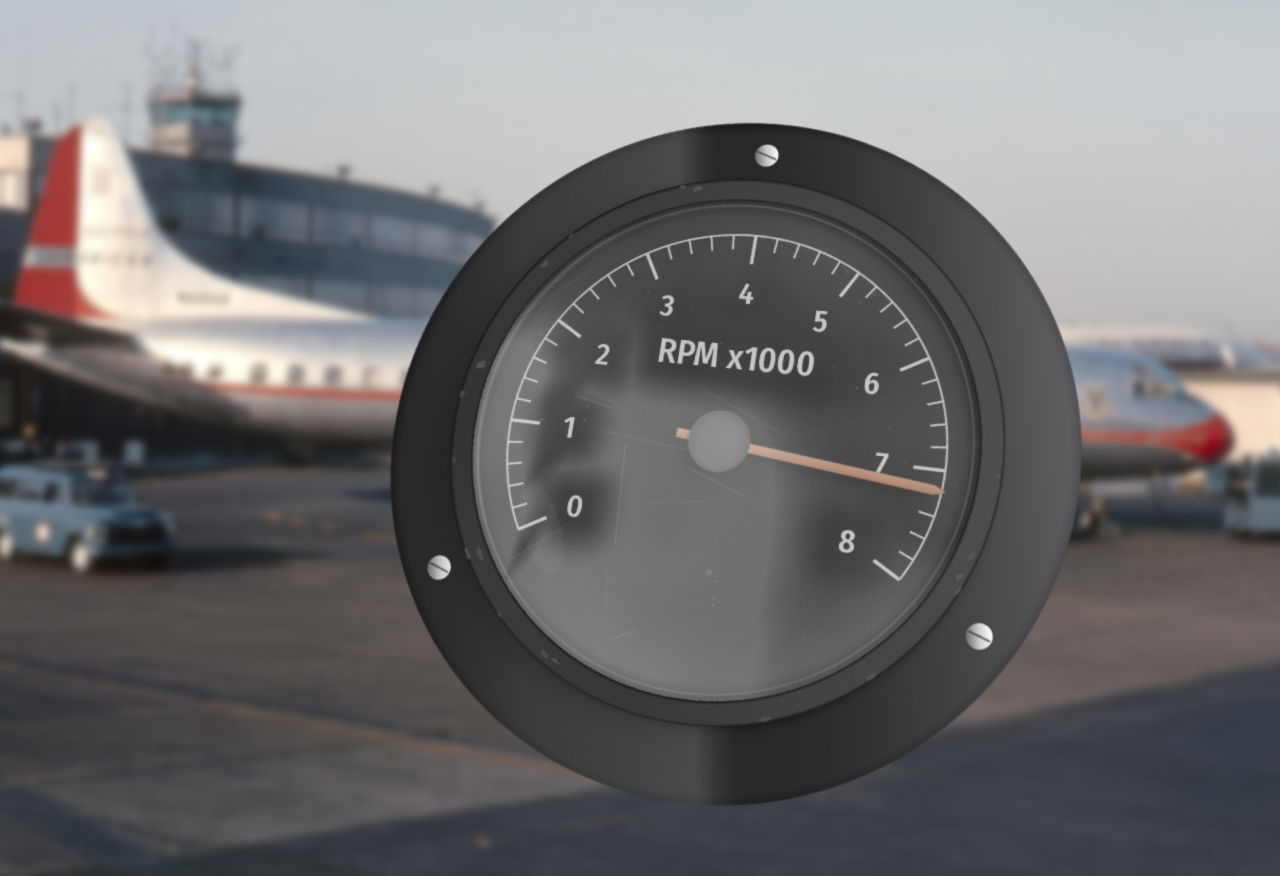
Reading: value=7200 unit=rpm
